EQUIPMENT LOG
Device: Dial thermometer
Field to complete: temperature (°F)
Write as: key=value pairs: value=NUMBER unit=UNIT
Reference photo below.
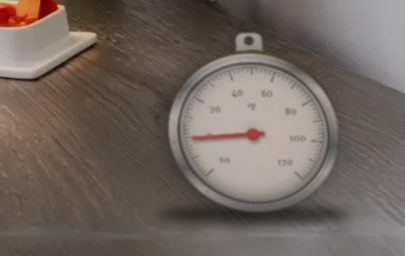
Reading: value=0 unit=°F
